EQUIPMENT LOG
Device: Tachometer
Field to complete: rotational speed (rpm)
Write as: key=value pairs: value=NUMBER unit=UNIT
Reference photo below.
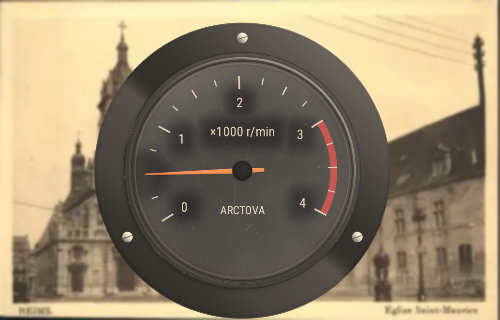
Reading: value=500 unit=rpm
